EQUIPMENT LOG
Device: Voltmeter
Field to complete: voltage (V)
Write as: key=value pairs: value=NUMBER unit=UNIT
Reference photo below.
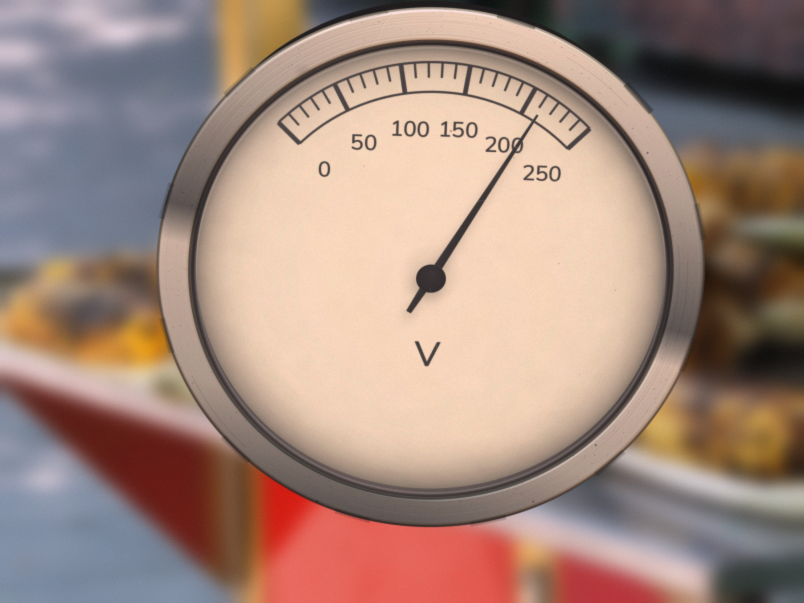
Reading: value=210 unit=V
